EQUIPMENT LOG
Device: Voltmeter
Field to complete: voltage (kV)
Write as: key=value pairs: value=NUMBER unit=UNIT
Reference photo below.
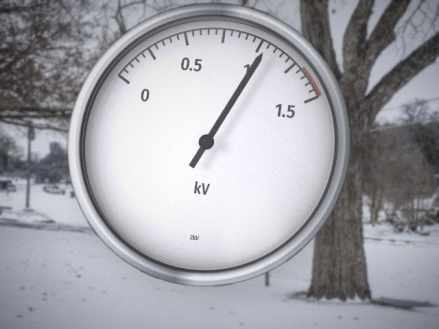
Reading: value=1.05 unit=kV
